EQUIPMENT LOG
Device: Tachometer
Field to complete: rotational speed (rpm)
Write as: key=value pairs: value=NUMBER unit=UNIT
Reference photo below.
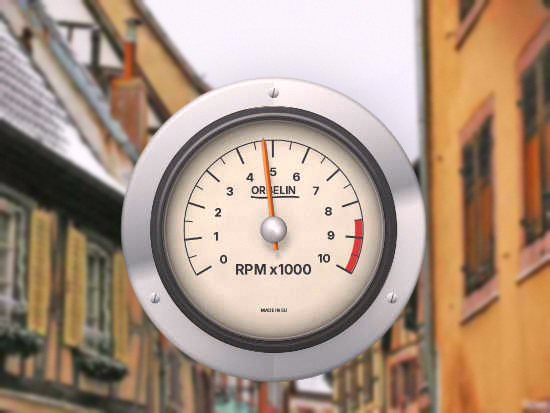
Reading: value=4750 unit=rpm
